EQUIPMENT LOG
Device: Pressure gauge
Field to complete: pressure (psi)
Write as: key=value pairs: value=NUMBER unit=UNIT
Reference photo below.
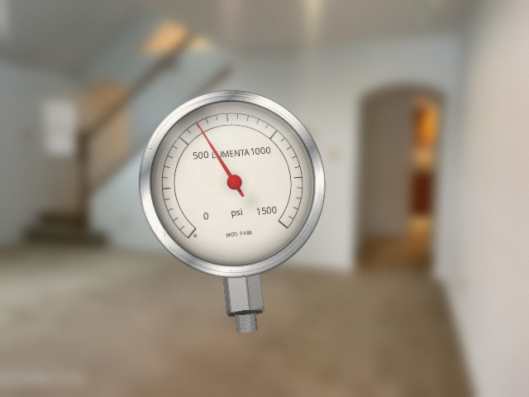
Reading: value=600 unit=psi
